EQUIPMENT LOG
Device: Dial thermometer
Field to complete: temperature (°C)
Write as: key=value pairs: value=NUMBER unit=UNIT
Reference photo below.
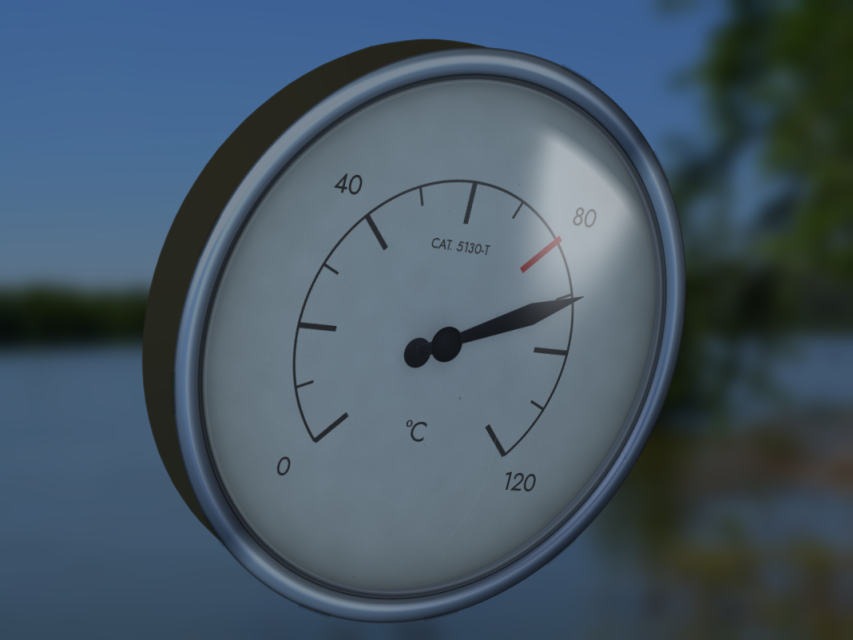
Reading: value=90 unit=°C
